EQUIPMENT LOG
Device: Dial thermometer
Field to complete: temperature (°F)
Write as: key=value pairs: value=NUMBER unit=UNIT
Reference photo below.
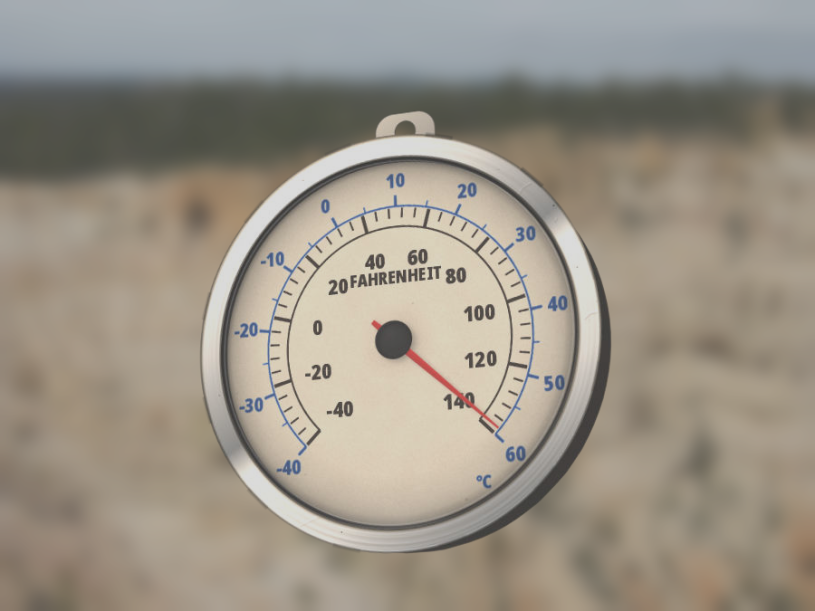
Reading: value=138 unit=°F
